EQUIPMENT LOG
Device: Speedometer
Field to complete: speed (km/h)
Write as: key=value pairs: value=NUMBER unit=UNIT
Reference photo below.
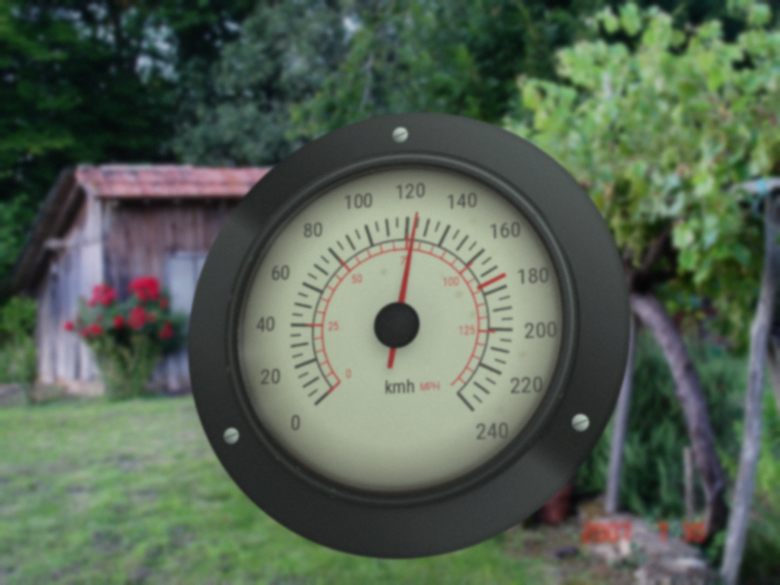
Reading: value=125 unit=km/h
